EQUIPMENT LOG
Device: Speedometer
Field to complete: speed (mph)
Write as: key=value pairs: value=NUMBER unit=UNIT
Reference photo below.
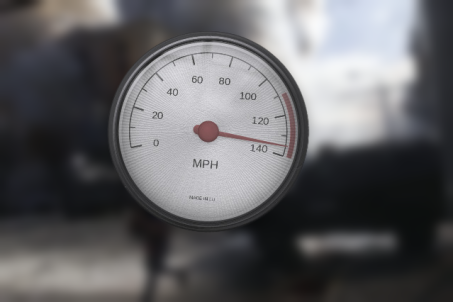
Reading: value=135 unit=mph
